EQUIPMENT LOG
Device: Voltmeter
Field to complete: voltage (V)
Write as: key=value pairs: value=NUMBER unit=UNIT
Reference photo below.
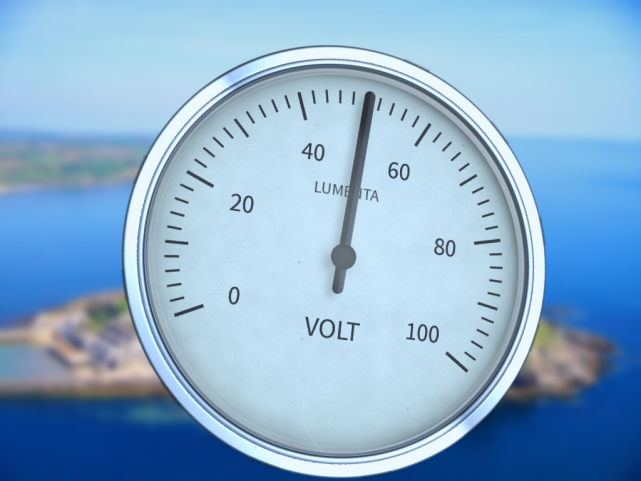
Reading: value=50 unit=V
